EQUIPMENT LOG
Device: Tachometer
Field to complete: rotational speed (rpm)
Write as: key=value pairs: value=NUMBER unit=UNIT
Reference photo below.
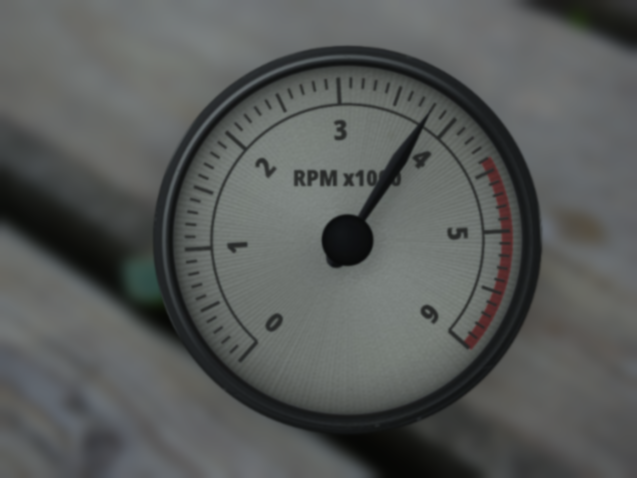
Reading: value=3800 unit=rpm
